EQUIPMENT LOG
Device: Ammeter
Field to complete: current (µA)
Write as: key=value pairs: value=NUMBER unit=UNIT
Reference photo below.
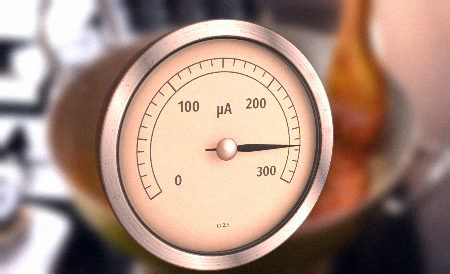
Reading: value=265 unit=µA
